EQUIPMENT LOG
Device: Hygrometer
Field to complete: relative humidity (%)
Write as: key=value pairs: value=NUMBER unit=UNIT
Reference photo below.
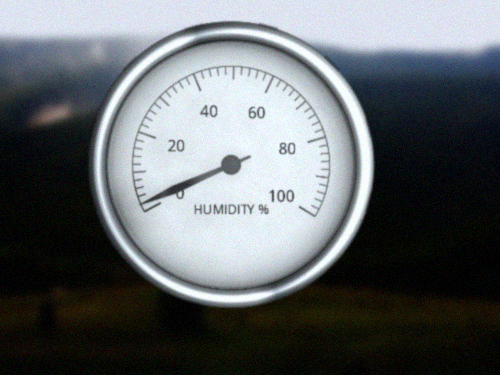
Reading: value=2 unit=%
